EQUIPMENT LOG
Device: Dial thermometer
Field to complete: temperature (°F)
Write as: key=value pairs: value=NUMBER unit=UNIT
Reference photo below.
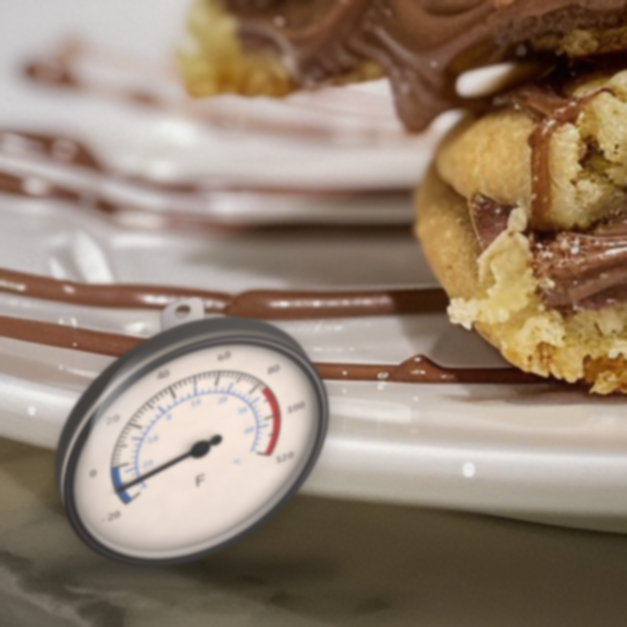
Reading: value=-10 unit=°F
